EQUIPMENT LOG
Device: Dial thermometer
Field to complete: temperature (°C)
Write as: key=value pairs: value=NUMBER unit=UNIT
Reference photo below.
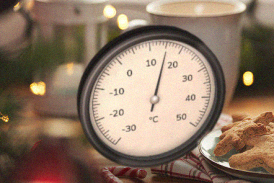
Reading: value=15 unit=°C
